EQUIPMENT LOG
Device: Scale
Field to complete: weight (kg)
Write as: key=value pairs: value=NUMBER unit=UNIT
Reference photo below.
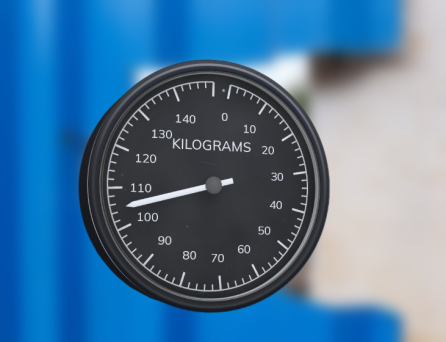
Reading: value=105 unit=kg
